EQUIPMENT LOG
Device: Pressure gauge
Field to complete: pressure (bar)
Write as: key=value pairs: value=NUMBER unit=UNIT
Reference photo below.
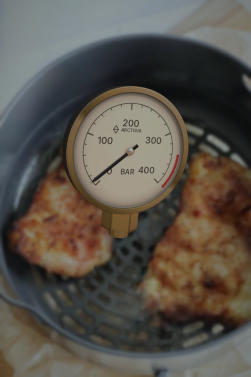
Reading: value=10 unit=bar
